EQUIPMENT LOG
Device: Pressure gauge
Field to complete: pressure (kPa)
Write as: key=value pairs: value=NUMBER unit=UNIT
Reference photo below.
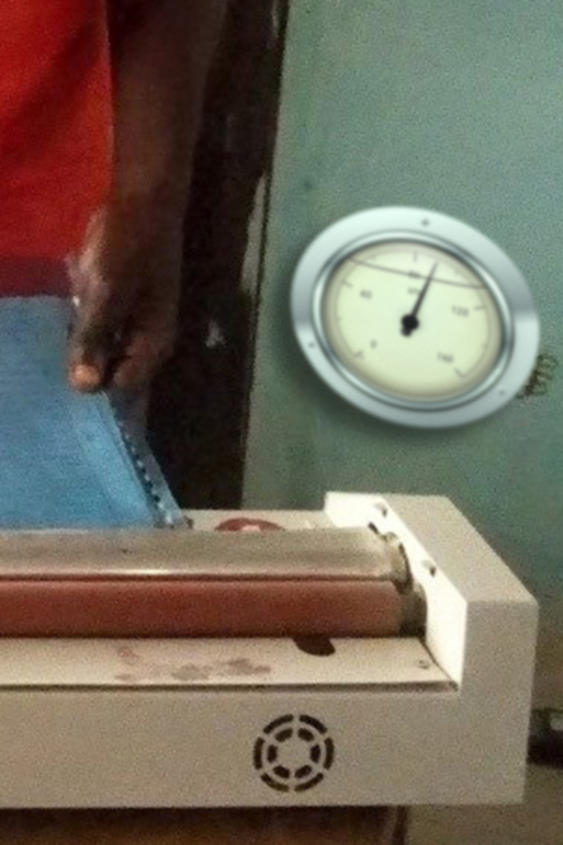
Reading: value=90 unit=kPa
